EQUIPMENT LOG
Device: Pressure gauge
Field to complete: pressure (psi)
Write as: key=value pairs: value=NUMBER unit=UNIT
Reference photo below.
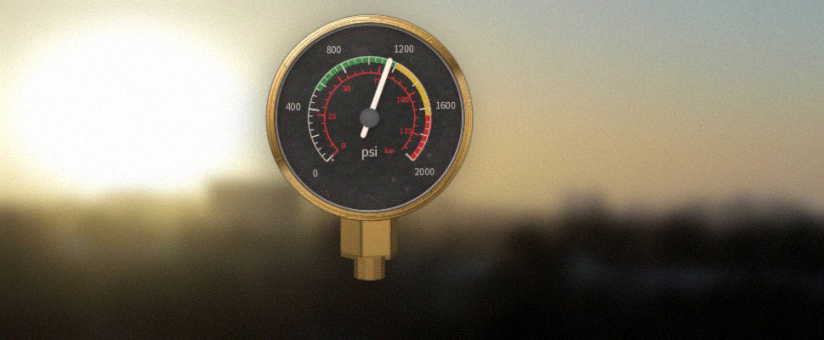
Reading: value=1150 unit=psi
